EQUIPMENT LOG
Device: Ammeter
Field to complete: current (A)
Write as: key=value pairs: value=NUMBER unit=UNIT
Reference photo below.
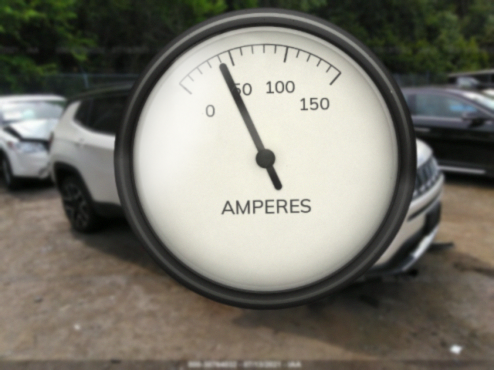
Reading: value=40 unit=A
